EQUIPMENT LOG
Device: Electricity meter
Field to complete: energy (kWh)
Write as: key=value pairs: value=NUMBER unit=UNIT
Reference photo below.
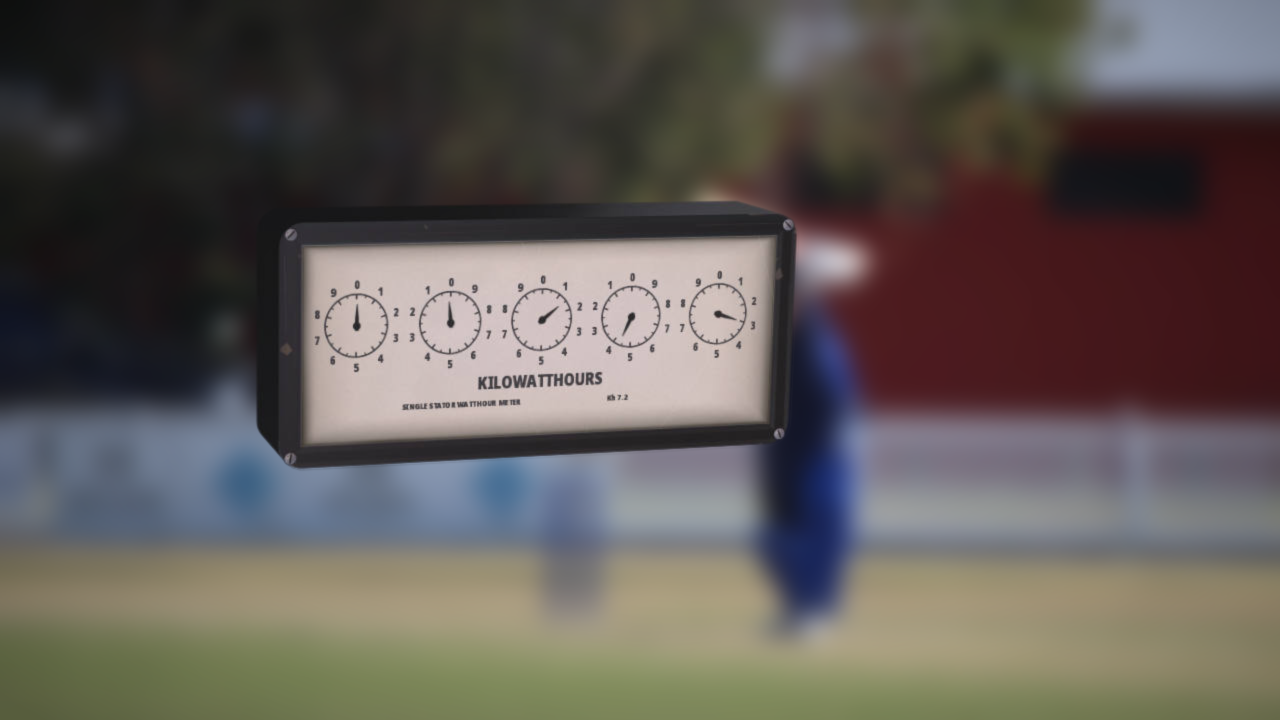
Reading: value=143 unit=kWh
